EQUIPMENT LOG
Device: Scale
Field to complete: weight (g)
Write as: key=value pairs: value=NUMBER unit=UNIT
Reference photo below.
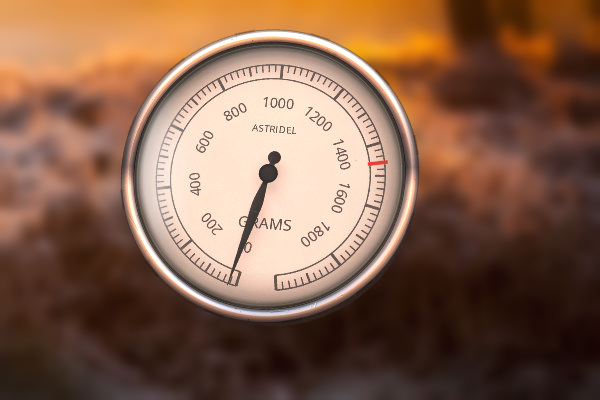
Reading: value=20 unit=g
